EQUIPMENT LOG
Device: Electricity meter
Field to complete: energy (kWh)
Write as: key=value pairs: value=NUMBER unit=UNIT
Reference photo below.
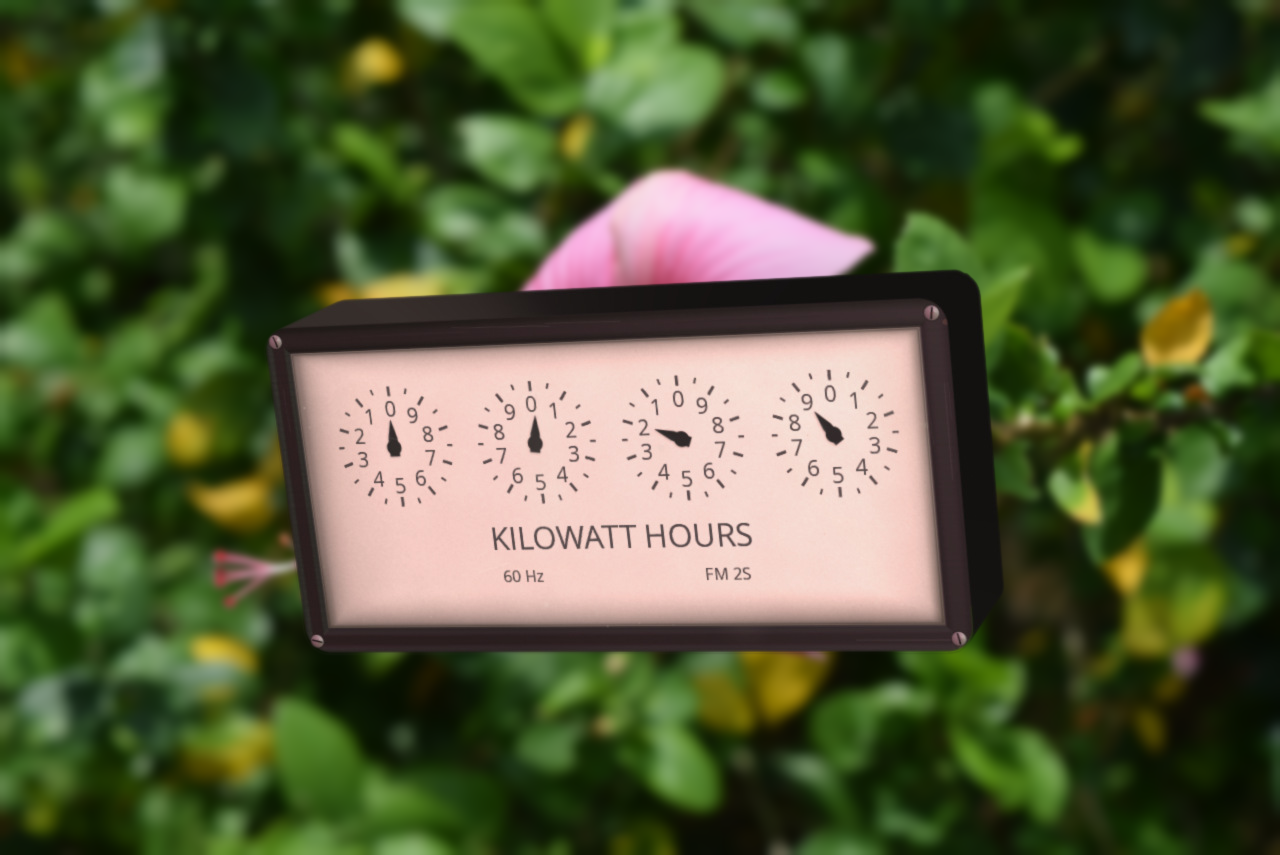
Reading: value=19 unit=kWh
